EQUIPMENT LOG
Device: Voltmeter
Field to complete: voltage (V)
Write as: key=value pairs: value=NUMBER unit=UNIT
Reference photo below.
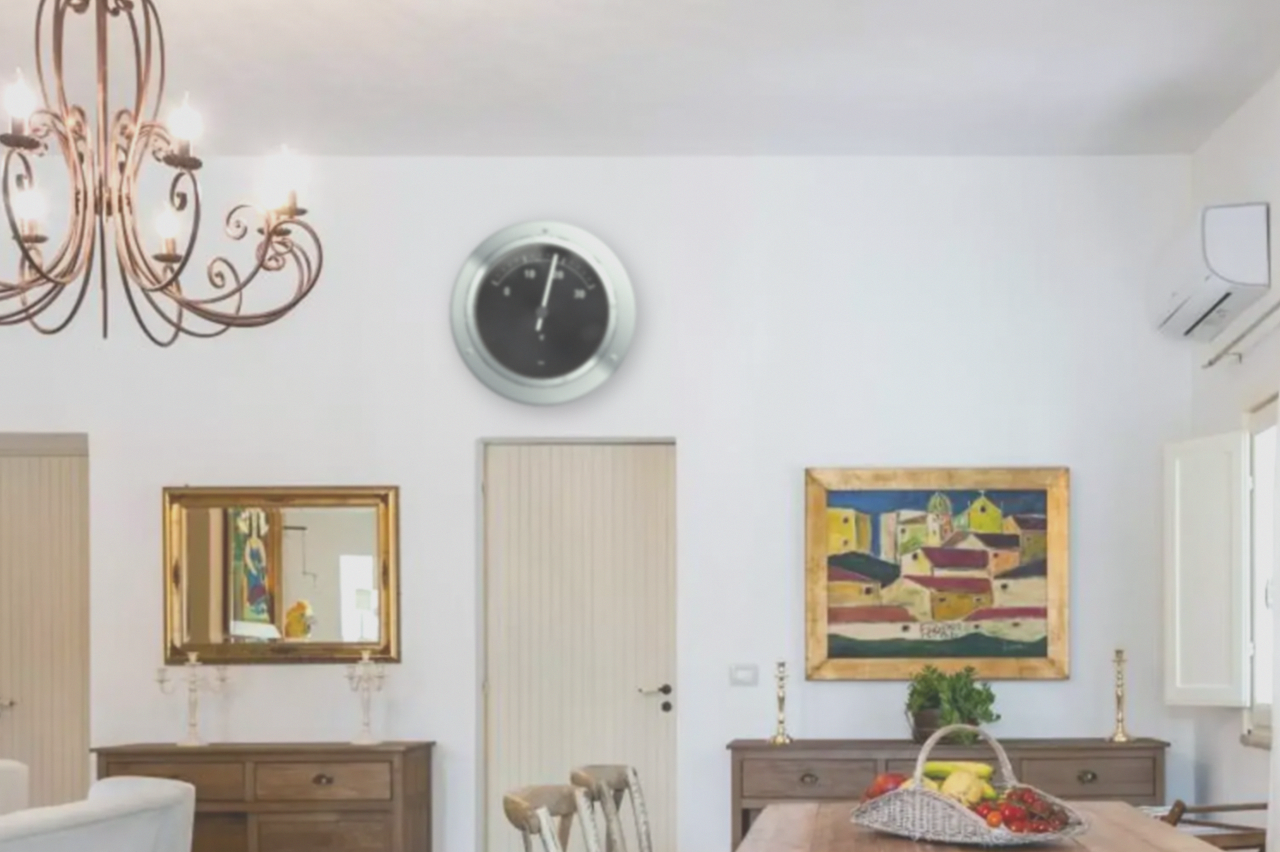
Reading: value=18 unit=V
